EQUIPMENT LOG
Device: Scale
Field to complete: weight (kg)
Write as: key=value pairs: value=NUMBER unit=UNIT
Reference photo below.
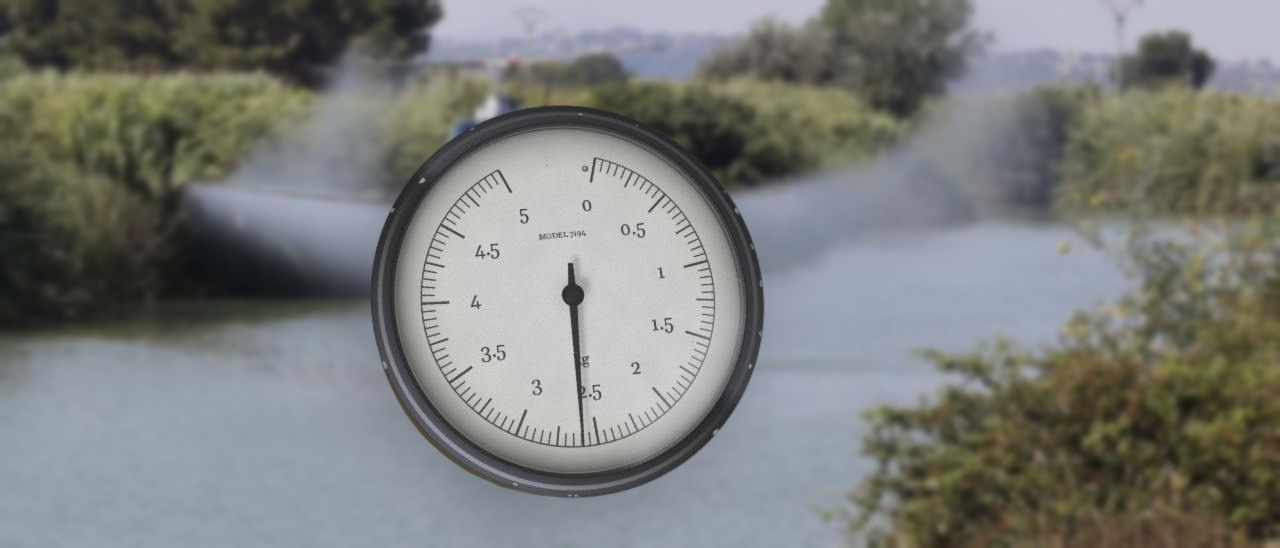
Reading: value=2.6 unit=kg
